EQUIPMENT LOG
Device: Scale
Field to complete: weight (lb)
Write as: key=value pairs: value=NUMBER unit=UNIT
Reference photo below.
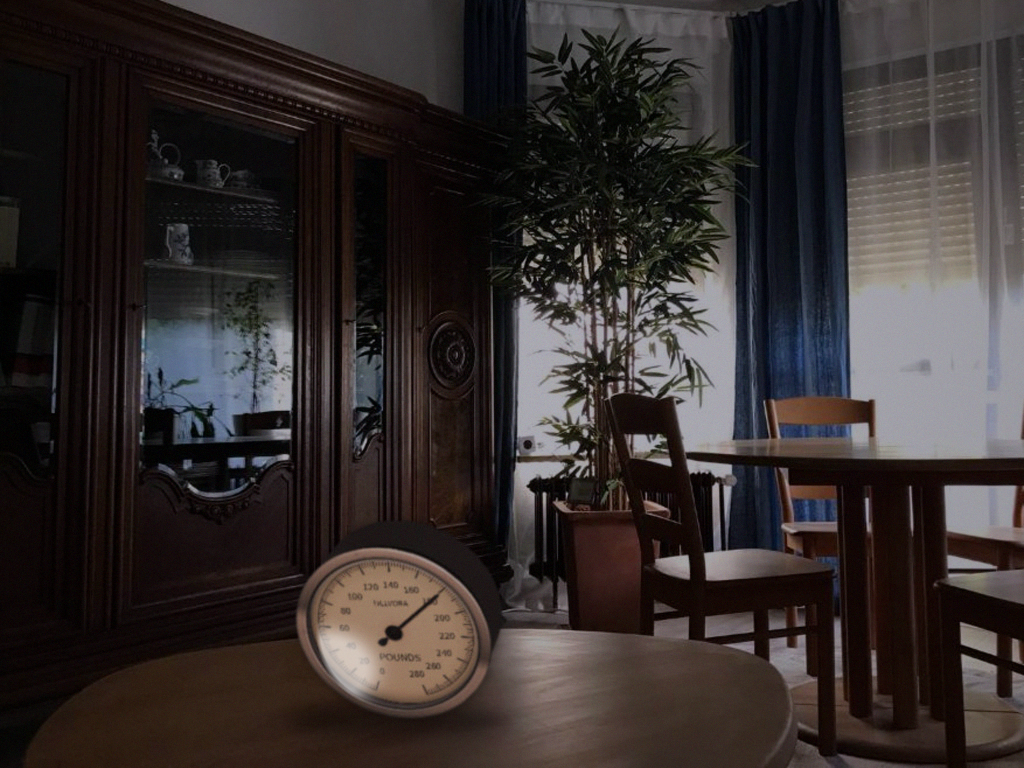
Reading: value=180 unit=lb
